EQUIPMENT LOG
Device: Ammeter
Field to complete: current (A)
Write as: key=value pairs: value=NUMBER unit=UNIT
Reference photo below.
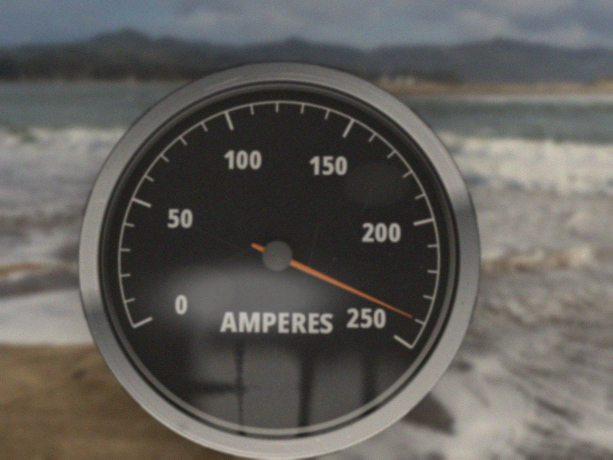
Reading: value=240 unit=A
